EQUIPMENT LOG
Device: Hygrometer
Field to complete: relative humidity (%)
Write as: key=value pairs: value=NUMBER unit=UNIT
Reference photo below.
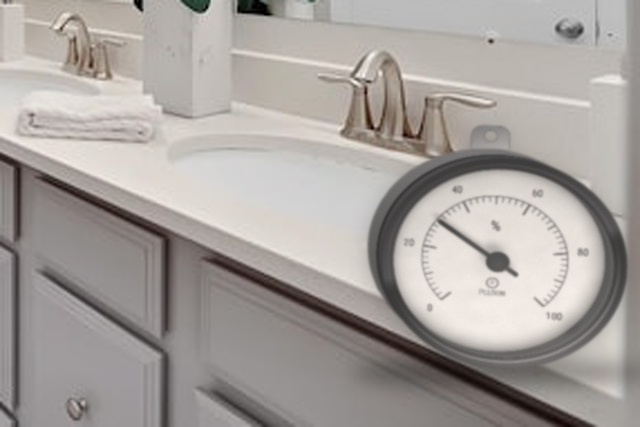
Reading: value=30 unit=%
